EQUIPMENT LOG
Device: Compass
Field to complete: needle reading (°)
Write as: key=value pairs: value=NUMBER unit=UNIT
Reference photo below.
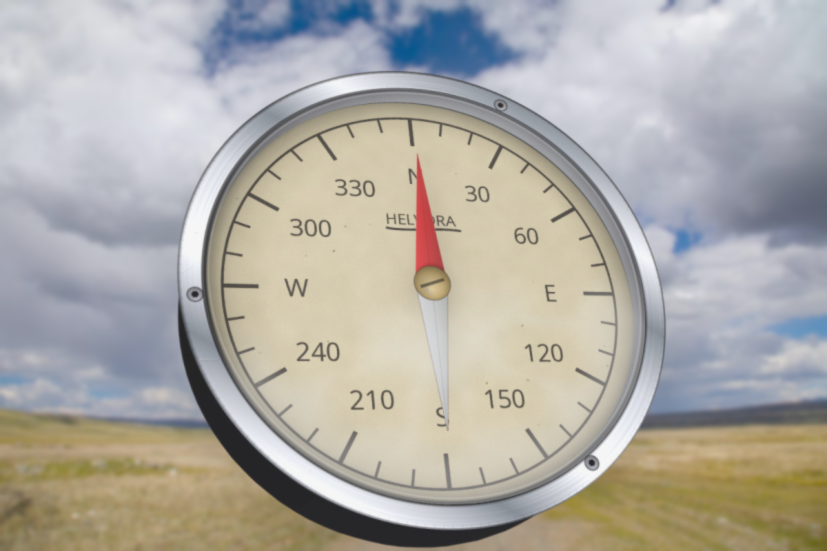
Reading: value=0 unit=°
